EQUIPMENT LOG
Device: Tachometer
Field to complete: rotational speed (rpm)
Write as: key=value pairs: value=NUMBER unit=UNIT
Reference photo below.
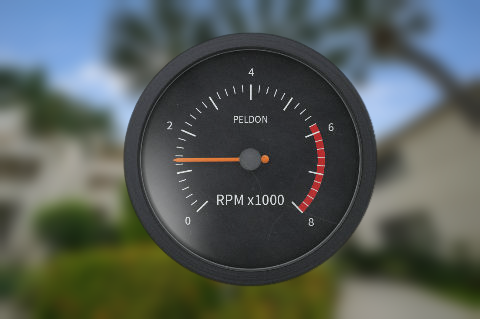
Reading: value=1300 unit=rpm
